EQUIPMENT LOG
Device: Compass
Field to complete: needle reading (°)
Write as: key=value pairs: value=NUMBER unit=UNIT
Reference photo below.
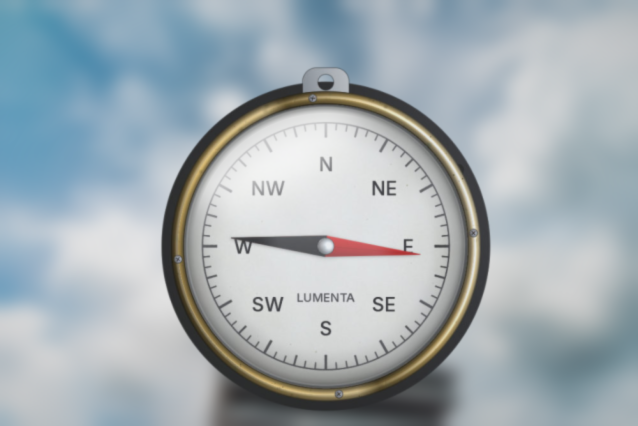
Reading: value=95 unit=°
